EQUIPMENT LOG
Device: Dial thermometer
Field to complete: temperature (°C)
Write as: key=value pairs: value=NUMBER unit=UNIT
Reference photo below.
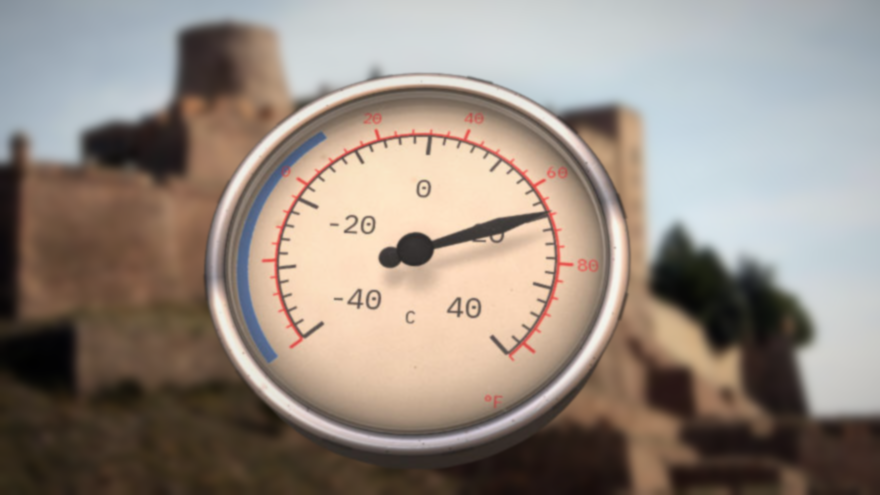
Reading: value=20 unit=°C
